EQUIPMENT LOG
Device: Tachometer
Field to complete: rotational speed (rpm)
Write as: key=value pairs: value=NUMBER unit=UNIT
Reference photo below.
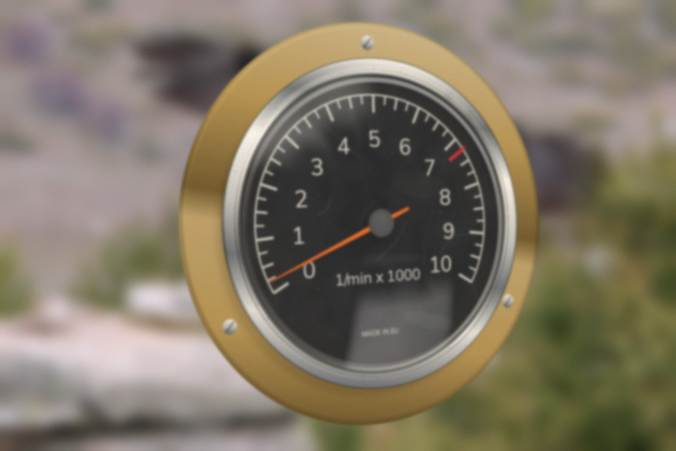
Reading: value=250 unit=rpm
